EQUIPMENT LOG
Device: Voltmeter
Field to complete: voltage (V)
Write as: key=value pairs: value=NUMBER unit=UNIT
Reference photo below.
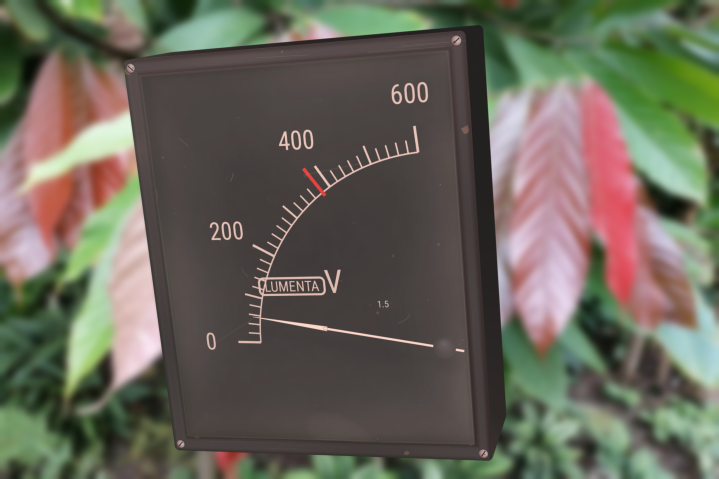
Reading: value=60 unit=V
